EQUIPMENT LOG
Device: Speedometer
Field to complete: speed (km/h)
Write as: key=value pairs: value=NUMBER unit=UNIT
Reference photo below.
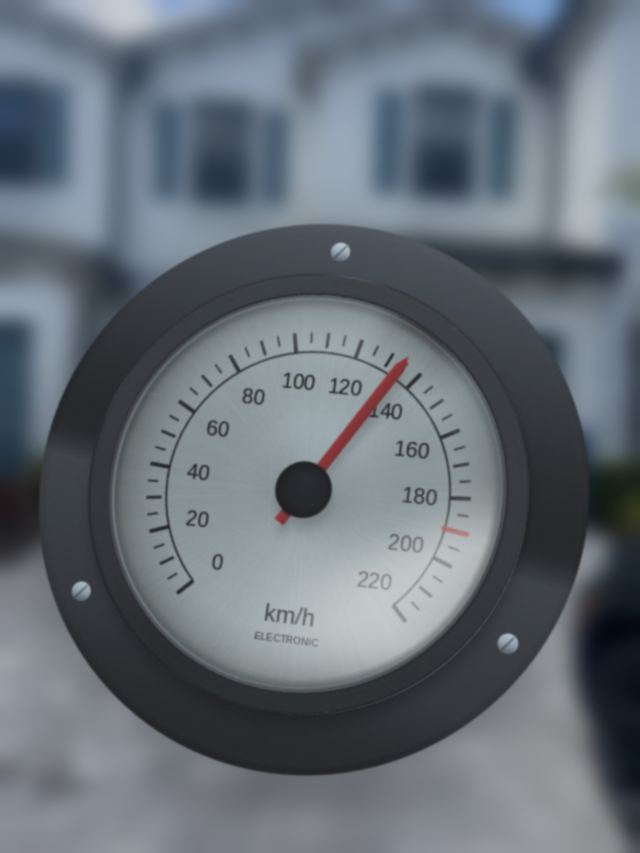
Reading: value=135 unit=km/h
